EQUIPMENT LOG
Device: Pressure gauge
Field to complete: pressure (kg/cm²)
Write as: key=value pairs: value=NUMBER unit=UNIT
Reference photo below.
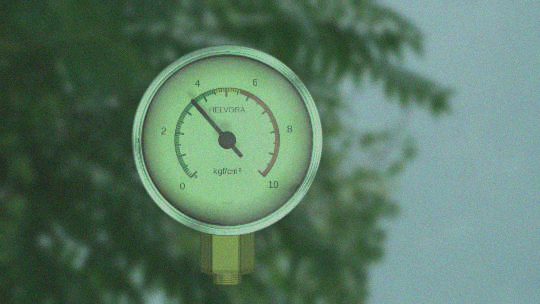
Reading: value=3.5 unit=kg/cm²
